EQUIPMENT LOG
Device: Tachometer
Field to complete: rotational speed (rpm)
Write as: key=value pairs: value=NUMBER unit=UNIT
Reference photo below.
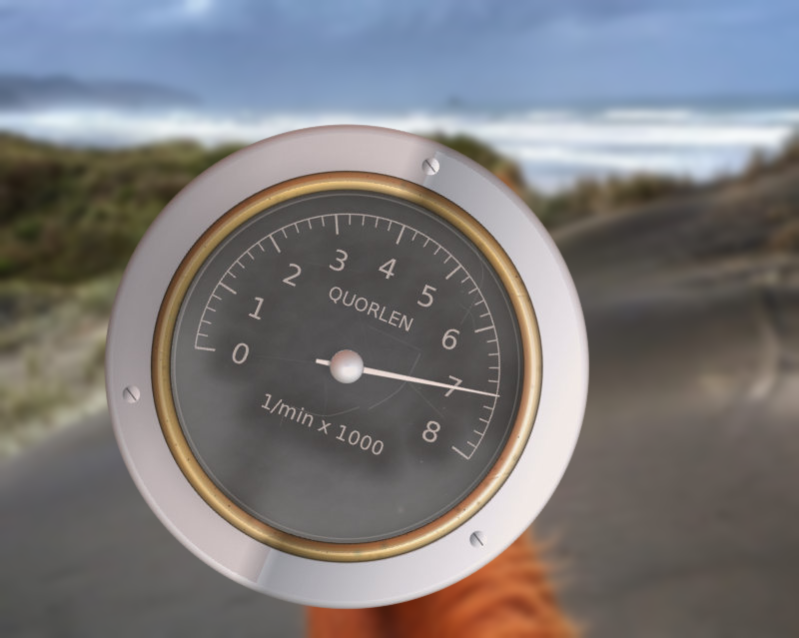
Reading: value=7000 unit=rpm
